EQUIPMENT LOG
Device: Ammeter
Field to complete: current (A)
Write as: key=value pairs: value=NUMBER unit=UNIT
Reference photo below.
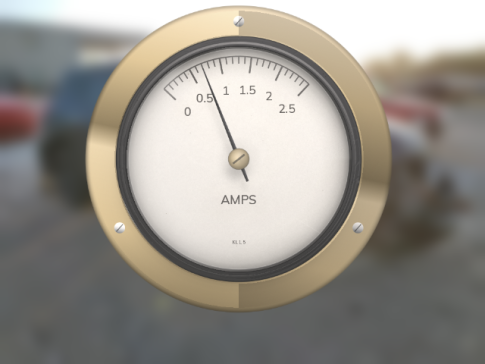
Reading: value=0.7 unit=A
